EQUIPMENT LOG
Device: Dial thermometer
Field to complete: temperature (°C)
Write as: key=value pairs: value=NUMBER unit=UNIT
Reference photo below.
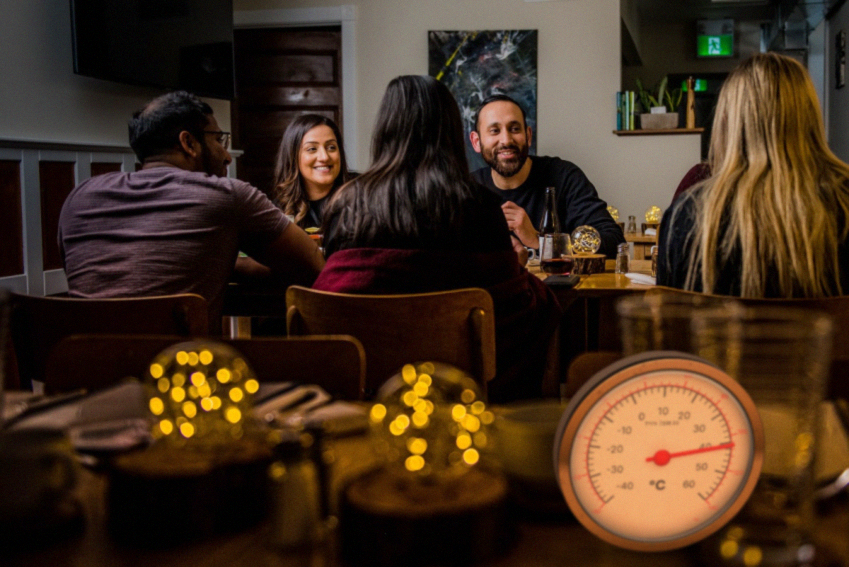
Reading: value=40 unit=°C
